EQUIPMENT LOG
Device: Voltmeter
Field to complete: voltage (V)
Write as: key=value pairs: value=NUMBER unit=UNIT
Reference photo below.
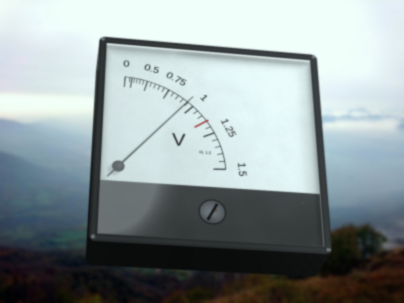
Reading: value=0.95 unit=V
